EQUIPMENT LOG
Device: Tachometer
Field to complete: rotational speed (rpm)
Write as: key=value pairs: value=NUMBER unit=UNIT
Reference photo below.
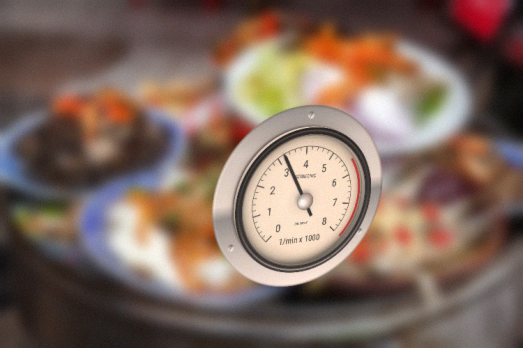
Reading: value=3200 unit=rpm
